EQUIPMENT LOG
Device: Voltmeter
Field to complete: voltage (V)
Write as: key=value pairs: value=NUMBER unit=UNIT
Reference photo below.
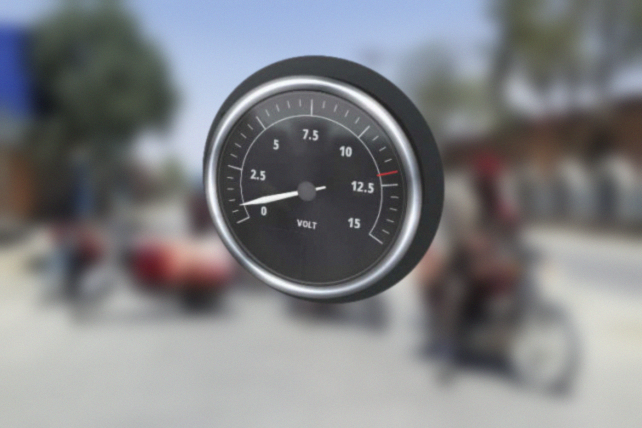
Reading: value=0.75 unit=V
